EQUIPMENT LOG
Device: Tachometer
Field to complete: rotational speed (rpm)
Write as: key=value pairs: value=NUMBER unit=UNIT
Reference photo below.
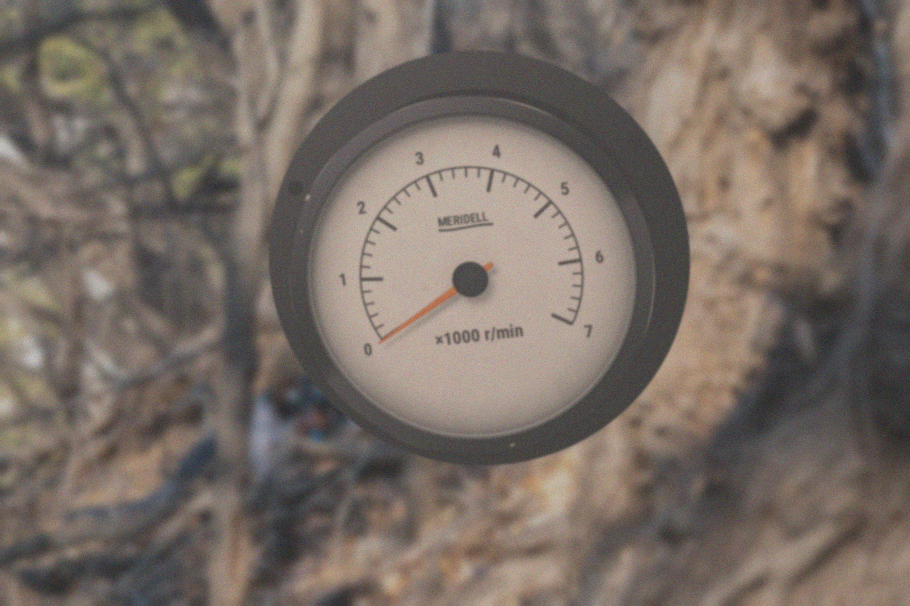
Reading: value=0 unit=rpm
